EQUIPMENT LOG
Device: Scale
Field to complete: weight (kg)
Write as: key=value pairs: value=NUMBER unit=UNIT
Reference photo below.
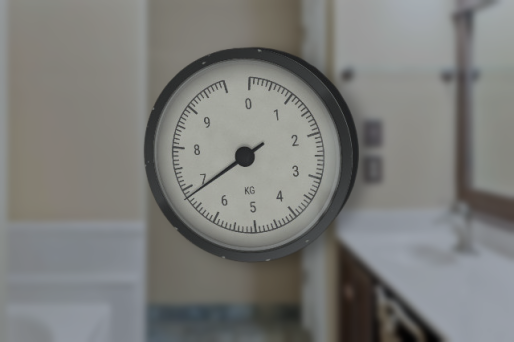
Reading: value=6.8 unit=kg
